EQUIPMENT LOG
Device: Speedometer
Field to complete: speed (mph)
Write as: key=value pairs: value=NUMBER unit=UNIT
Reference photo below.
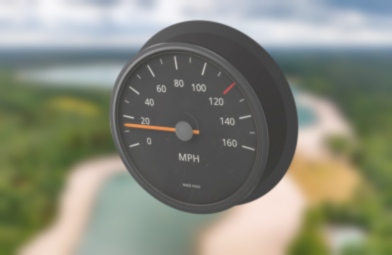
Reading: value=15 unit=mph
